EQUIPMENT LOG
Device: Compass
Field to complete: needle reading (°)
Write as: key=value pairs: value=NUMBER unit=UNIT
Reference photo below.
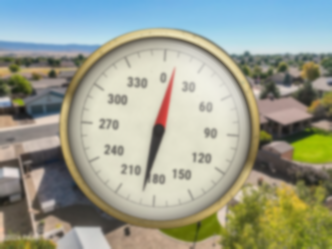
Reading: value=10 unit=°
